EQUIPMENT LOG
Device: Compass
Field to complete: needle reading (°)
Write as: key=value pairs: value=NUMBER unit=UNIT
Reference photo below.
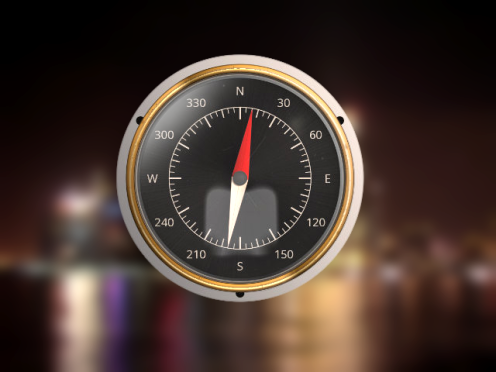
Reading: value=10 unit=°
